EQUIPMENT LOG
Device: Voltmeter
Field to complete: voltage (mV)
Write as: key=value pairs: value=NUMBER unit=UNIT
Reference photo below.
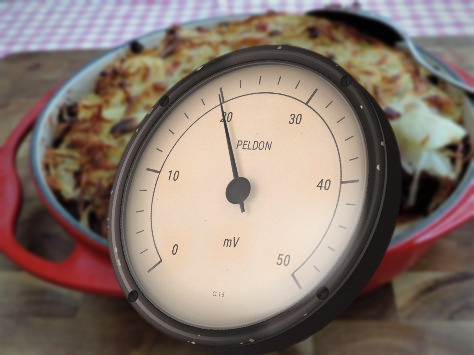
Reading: value=20 unit=mV
